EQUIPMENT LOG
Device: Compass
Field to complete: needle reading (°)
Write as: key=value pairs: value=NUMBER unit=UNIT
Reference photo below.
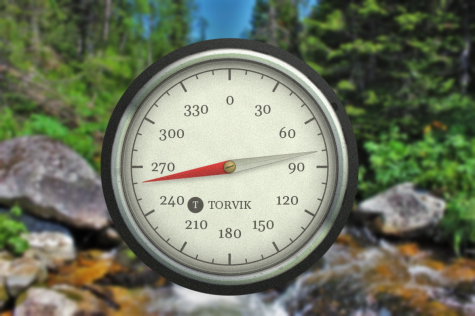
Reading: value=260 unit=°
